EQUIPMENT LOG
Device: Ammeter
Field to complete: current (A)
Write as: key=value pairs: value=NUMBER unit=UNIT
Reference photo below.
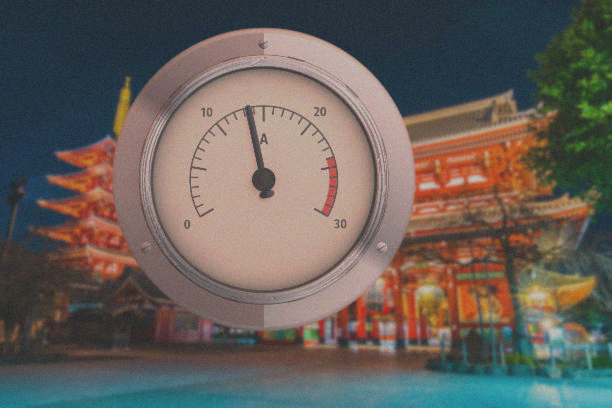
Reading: value=13.5 unit=A
